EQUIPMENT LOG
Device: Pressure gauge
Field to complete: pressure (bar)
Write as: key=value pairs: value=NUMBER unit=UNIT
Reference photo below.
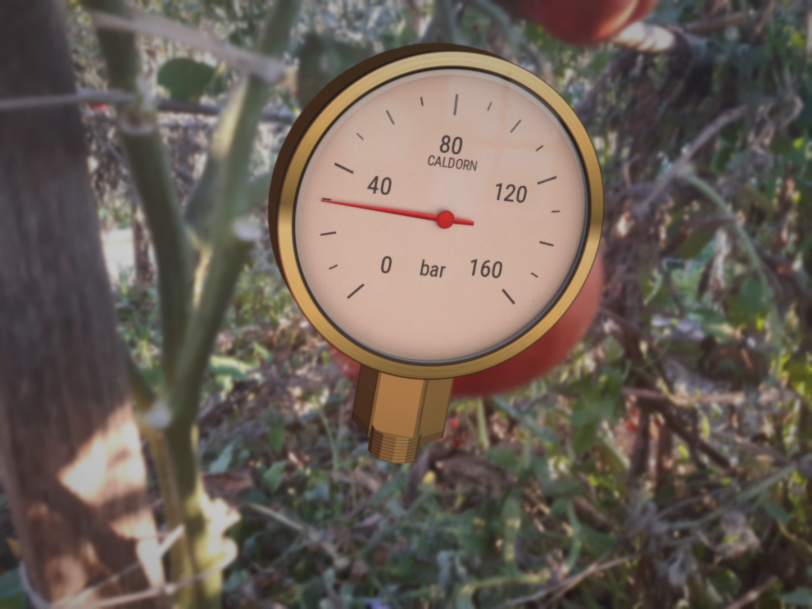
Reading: value=30 unit=bar
